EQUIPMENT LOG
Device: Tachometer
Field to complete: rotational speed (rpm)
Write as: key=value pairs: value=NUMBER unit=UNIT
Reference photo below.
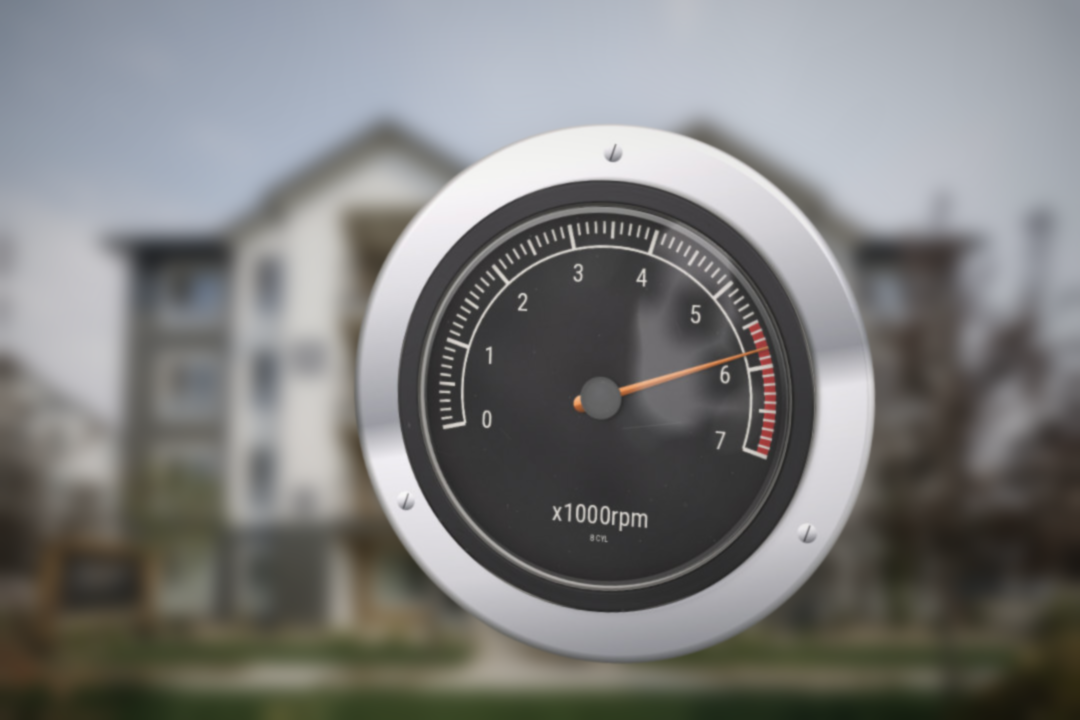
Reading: value=5800 unit=rpm
